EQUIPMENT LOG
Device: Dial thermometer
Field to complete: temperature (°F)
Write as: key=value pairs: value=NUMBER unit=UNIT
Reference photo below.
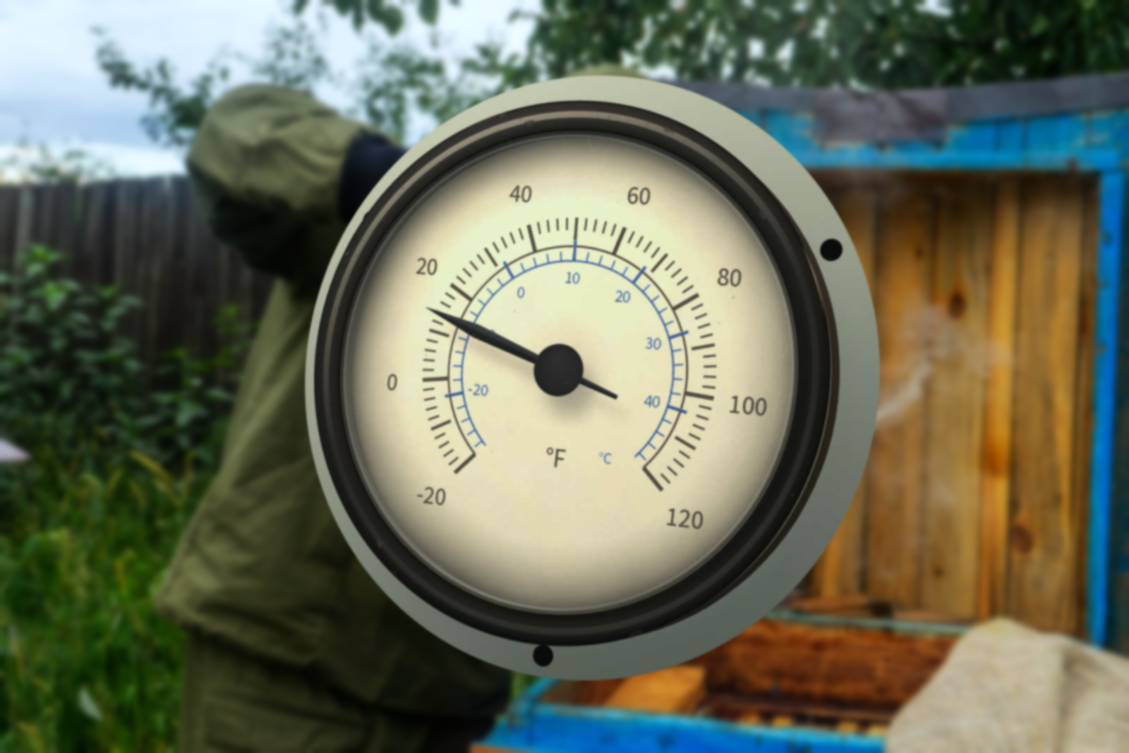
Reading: value=14 unit=°F
